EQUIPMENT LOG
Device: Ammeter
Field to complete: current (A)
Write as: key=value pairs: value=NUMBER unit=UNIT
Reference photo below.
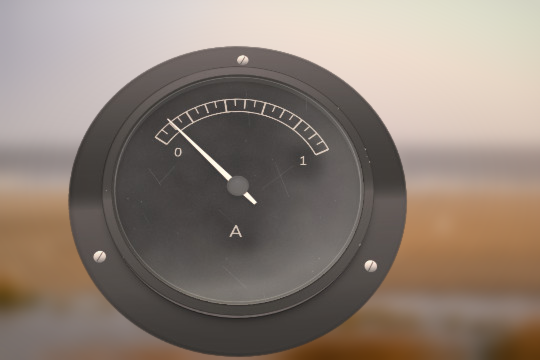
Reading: value=0.1 unit=A
